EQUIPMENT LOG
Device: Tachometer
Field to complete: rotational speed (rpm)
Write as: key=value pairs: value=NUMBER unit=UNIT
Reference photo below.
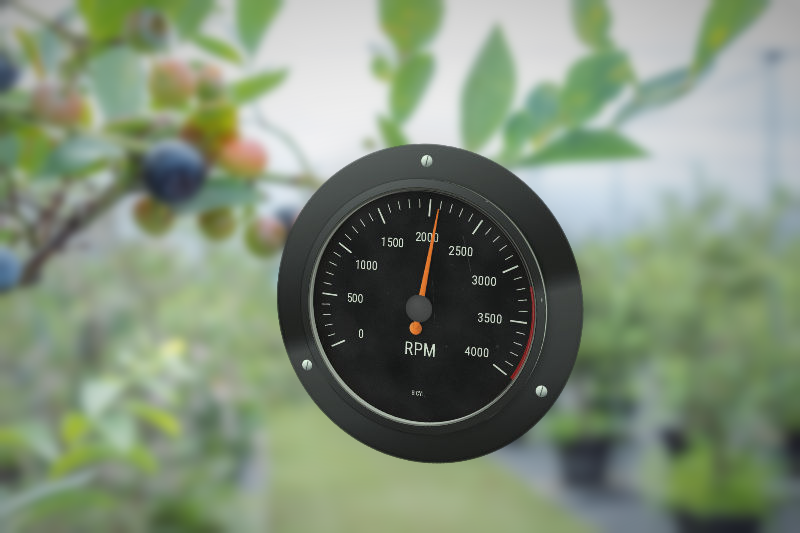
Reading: value=2100 unit=rpm
